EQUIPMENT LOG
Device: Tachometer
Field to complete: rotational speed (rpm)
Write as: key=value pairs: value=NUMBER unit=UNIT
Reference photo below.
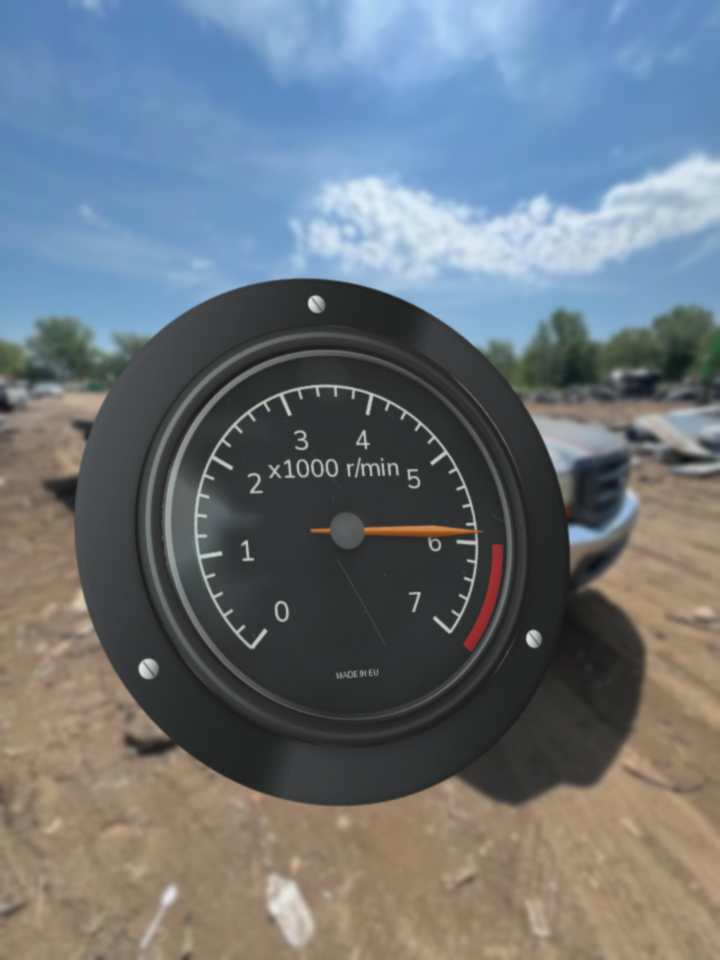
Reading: value=5900 unit=rpm
